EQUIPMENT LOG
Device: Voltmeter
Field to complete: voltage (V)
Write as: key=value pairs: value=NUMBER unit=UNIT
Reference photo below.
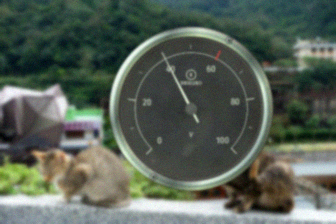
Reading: value=40 unit=V
